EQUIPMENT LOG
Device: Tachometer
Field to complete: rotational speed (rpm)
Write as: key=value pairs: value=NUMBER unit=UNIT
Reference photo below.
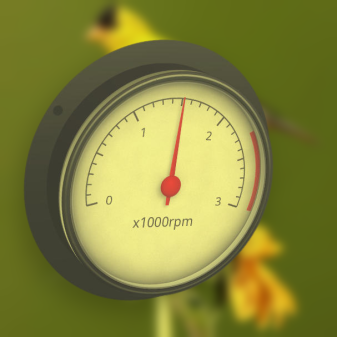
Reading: value=1500 unit=rpm
